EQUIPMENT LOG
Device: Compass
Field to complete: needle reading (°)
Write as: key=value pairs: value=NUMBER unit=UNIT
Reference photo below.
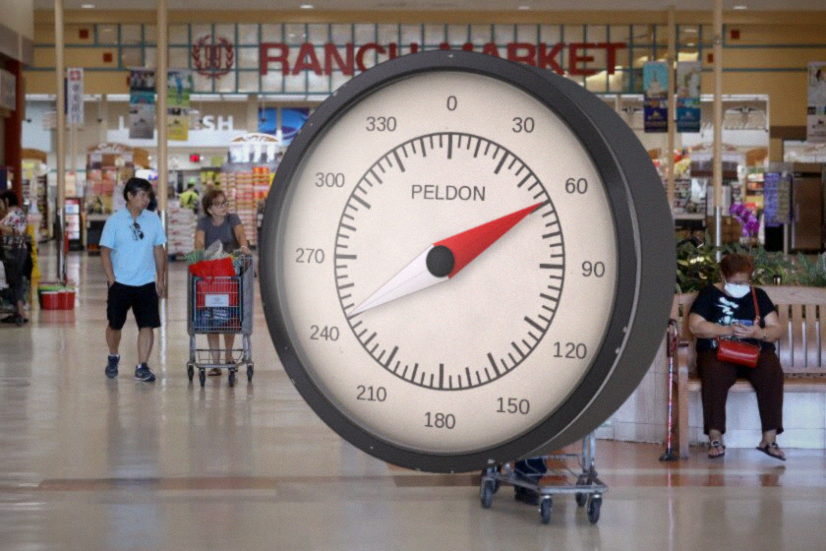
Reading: value=60 unit=°
